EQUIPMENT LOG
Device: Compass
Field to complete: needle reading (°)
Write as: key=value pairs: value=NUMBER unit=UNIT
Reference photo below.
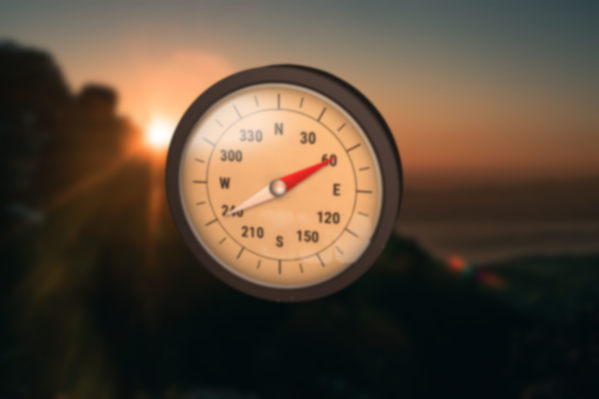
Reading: value=60 unit=°
